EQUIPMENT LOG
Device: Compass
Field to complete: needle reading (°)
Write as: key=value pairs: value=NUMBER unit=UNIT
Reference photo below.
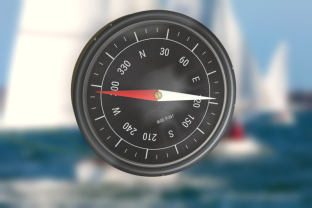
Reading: value=295 unit=°
